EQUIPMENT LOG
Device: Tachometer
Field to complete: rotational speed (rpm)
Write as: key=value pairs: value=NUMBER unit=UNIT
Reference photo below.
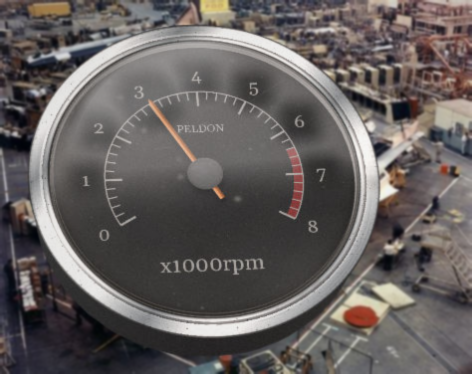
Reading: value=3000 unit=rpm
